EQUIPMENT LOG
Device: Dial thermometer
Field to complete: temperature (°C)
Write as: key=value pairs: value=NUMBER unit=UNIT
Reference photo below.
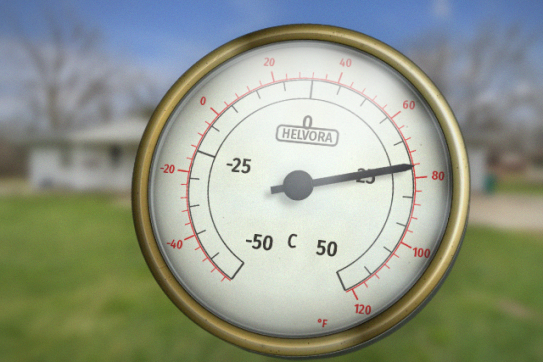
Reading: value=25 unit=°C
